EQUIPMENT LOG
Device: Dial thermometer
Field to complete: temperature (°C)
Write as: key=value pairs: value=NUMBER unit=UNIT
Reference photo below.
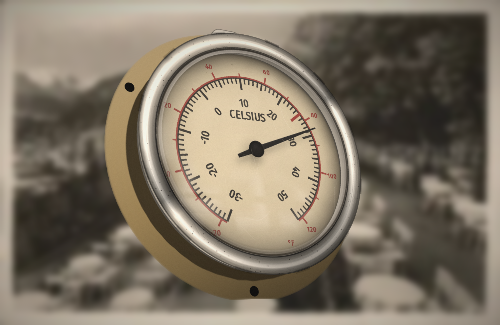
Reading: value=29 unit=°C
